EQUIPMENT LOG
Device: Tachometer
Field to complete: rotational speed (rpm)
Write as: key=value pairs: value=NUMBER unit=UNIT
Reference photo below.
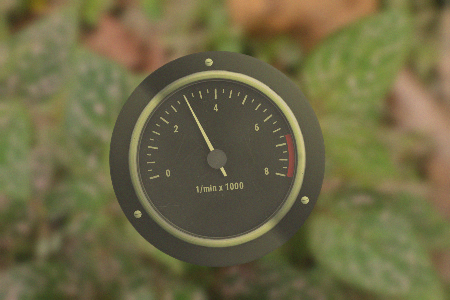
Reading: value=3000 unit=rpm
